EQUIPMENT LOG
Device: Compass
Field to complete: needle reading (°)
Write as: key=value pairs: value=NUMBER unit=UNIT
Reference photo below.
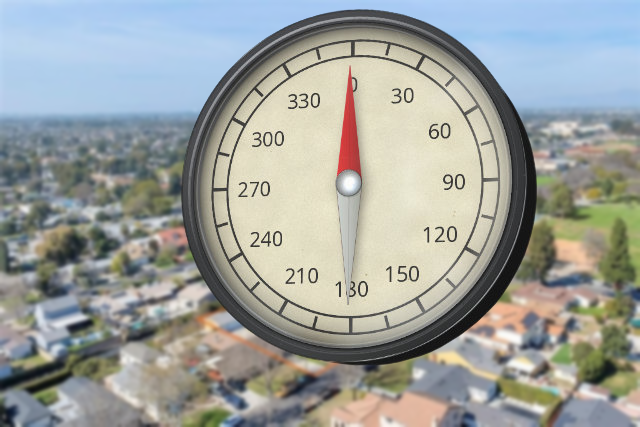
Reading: value=0 unit=°
